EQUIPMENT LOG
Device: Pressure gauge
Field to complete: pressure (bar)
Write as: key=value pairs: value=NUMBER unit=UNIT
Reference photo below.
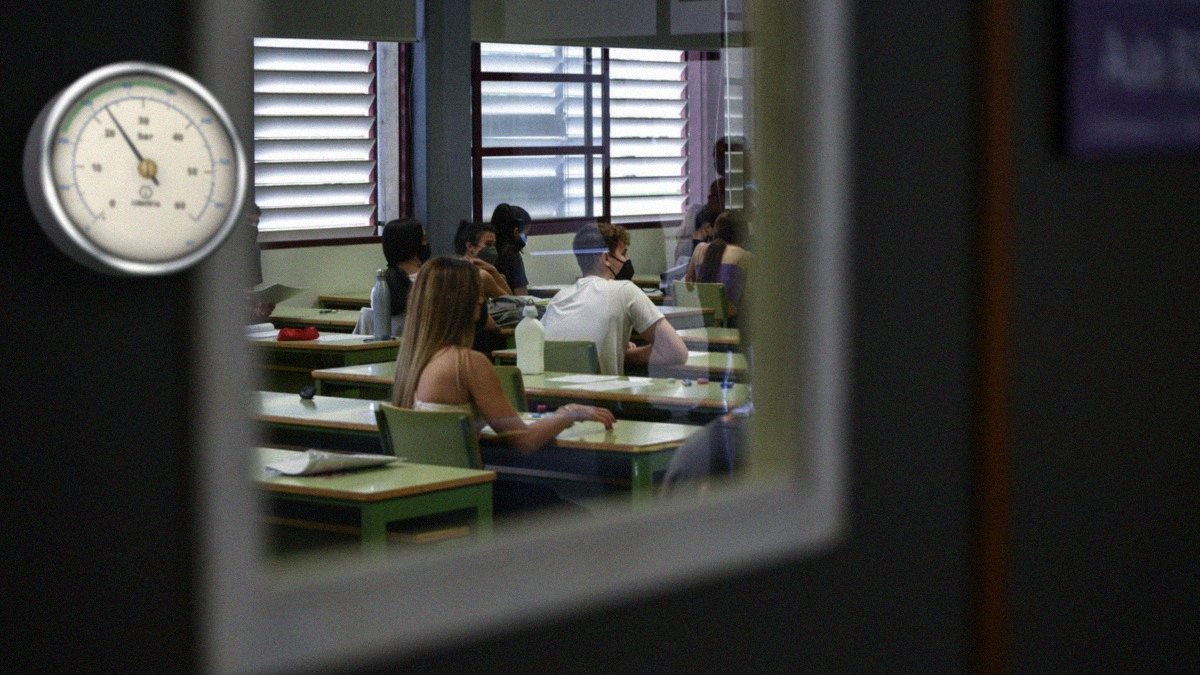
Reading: value=22.5 unit=bar
